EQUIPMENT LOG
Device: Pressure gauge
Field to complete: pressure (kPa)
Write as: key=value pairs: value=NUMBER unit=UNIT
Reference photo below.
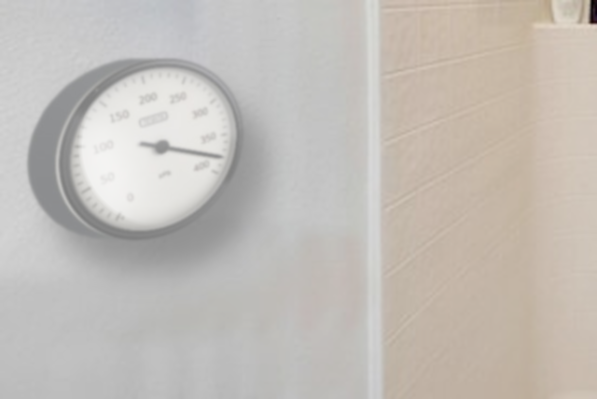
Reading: value=380 unit=kPa
